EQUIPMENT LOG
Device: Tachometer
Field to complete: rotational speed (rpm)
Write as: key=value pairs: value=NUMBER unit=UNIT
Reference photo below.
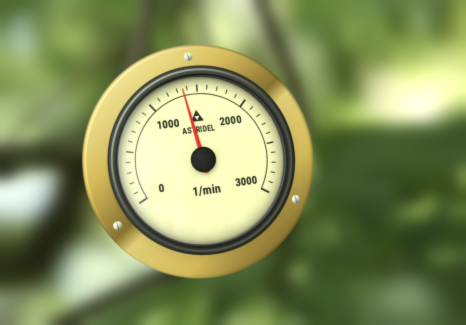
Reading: value=1350 unit=rpm
